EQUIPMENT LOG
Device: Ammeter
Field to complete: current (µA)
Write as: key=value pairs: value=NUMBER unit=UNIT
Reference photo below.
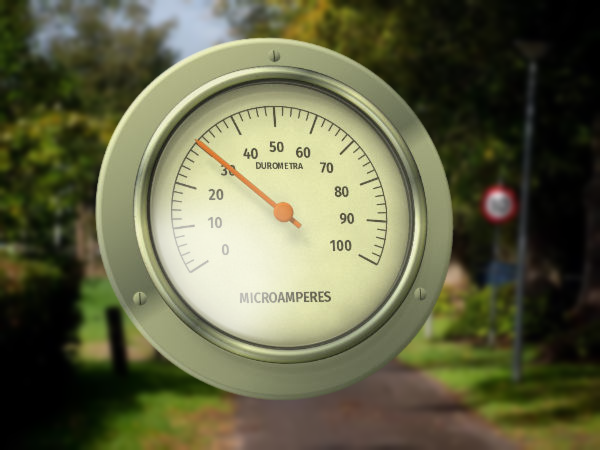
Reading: value=30 unit=µA
